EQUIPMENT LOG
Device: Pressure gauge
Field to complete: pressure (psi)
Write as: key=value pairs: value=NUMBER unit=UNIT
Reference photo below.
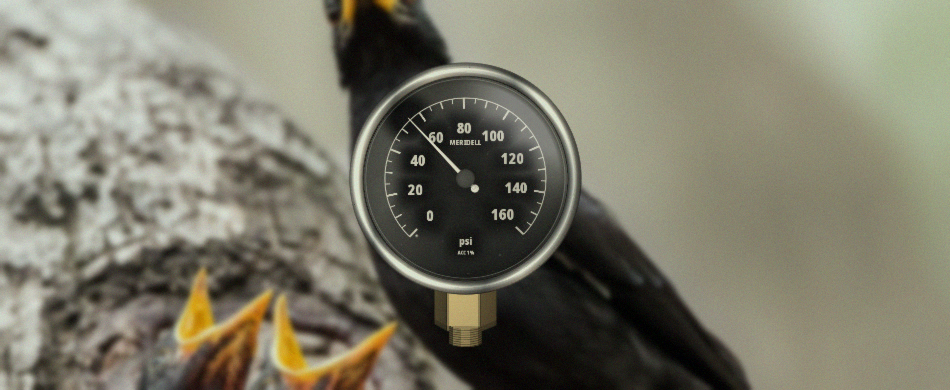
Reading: value=55 unit=psi
